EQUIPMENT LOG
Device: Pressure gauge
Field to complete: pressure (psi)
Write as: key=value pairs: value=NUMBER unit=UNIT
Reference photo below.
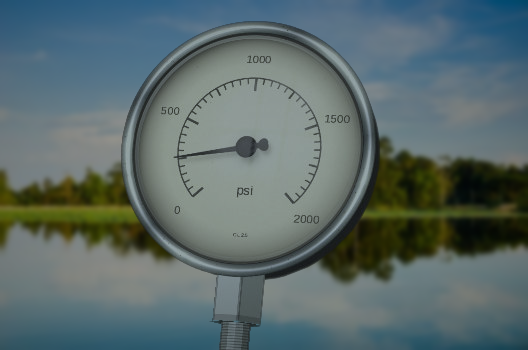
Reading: value=250 unit=psi
